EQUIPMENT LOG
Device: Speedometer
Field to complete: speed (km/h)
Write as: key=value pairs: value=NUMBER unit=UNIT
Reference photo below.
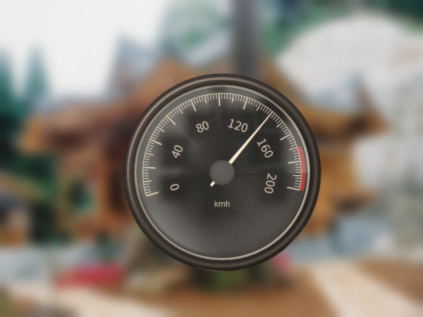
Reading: value=140 unit=km/h
